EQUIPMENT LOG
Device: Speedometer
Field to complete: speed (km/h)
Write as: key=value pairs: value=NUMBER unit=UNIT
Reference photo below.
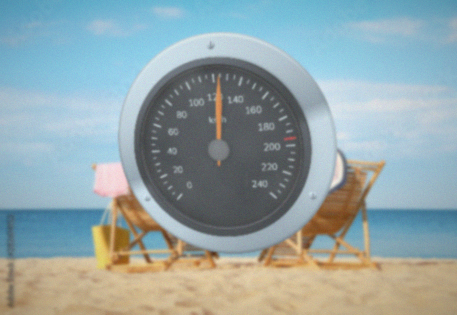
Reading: value=125 unit=km/h
